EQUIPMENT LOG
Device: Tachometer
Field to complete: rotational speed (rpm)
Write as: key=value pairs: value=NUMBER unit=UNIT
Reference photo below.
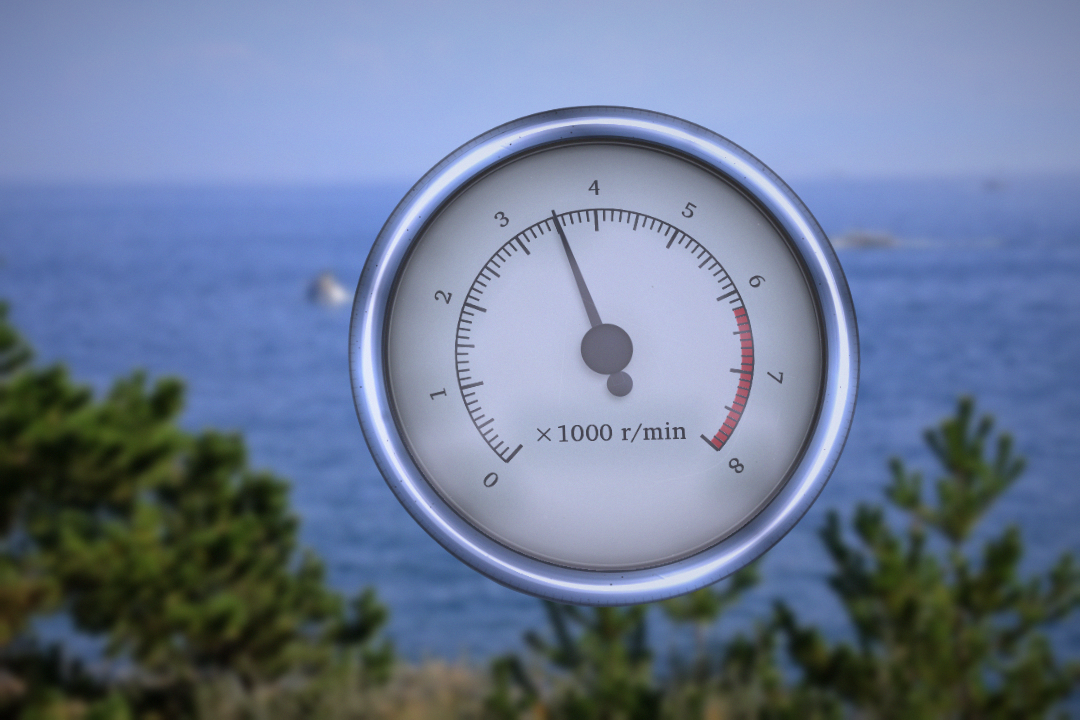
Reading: value=3500 unit=rpm
